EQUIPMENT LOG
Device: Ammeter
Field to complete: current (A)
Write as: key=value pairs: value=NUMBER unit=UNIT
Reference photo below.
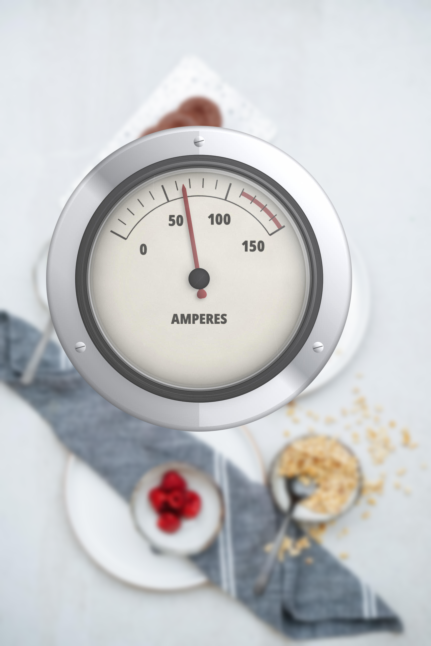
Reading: value=65 unit=A
